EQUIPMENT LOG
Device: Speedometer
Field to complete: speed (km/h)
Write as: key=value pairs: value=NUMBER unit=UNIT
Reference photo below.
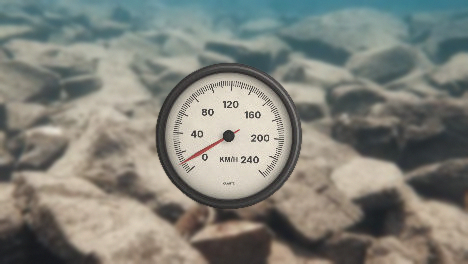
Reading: value=10 unit=km/h
